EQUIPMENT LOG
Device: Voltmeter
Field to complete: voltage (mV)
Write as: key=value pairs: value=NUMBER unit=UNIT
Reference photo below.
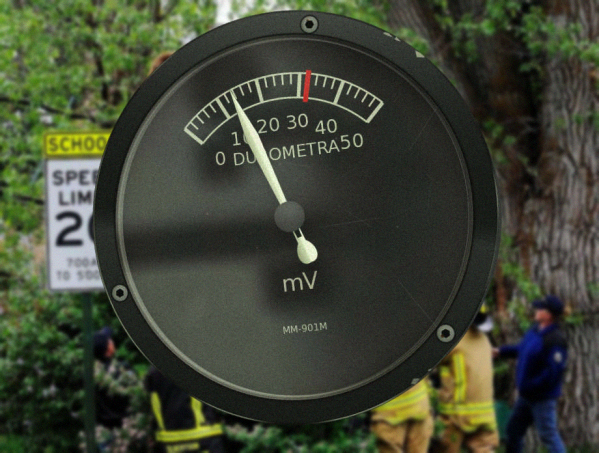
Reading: value=14 unit=mV
